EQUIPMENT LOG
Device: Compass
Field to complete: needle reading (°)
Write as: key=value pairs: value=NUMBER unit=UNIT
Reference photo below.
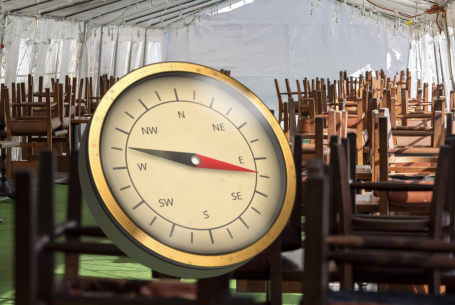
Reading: value=105 unit=°
